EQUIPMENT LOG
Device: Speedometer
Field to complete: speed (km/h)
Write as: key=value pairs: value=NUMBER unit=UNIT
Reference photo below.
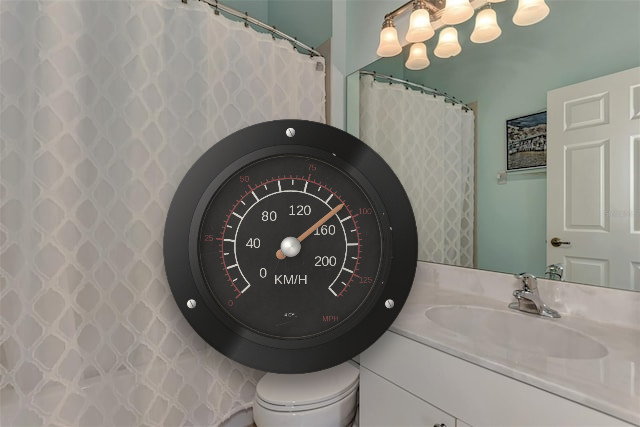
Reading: value=150 unit=km/h
